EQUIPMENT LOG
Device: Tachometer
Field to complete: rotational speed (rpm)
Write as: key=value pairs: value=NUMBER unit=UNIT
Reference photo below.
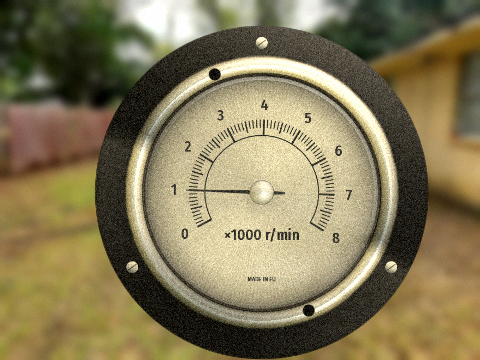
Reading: value=1000 unit=rpm
